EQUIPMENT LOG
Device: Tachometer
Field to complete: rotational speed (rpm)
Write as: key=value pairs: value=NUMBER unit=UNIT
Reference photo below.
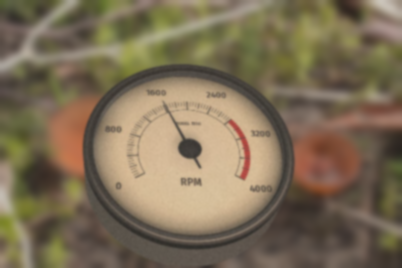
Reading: value=1600 unit=rpm
